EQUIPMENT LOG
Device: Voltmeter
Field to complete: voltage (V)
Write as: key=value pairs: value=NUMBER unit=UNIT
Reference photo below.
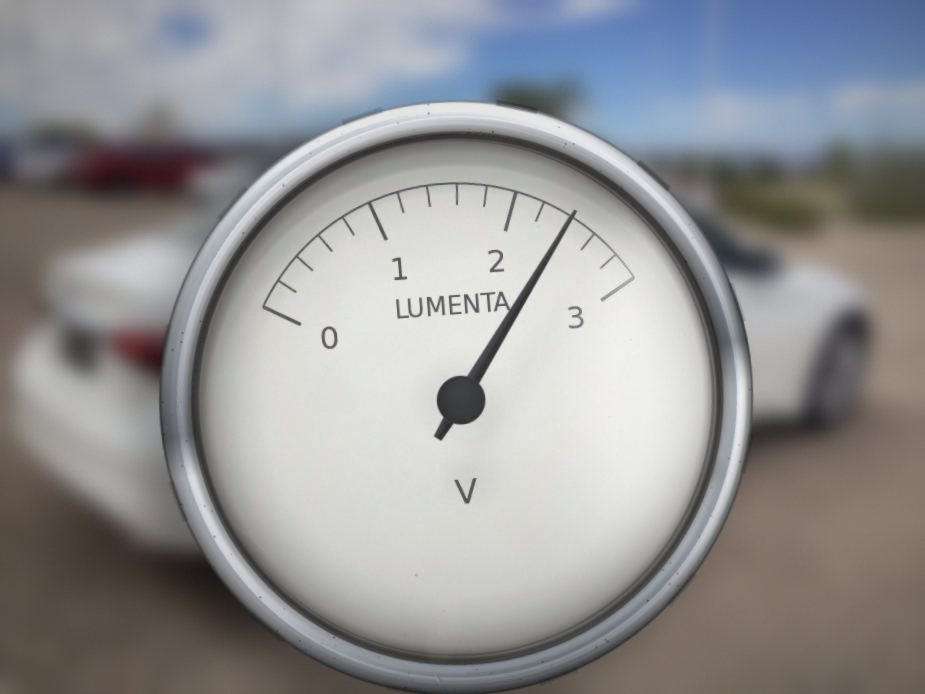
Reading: value=2.4 unit=V
